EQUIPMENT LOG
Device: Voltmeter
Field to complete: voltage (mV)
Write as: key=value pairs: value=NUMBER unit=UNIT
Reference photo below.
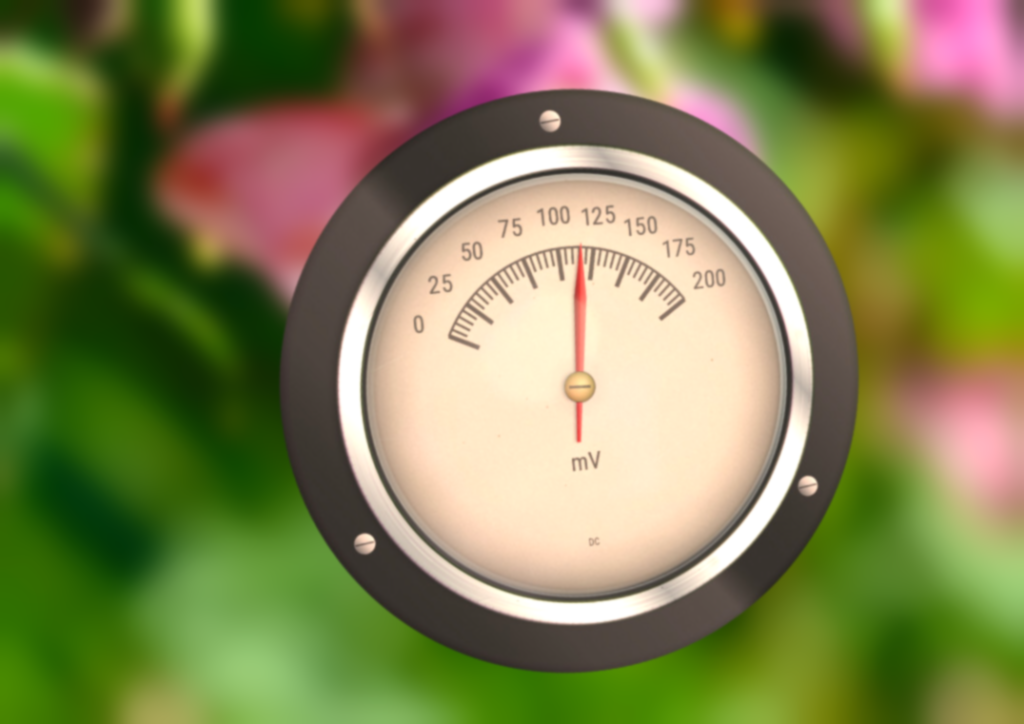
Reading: value=115 unit=mV
